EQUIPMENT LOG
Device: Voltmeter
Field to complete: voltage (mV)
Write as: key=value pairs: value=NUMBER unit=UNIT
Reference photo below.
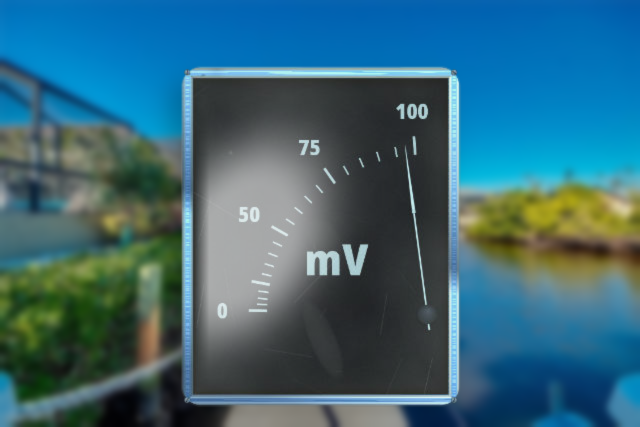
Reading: value=97.5 unit=mV
